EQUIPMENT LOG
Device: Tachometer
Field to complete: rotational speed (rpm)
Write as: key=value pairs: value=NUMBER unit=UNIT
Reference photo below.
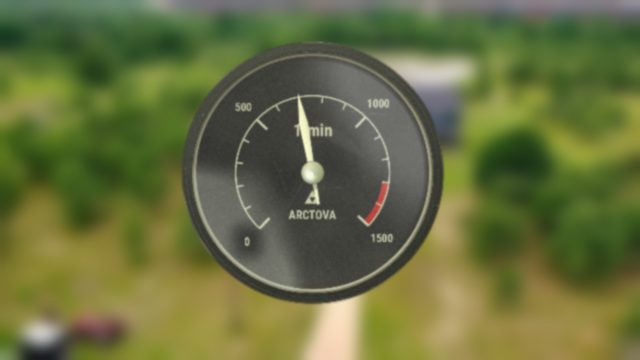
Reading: value=700 unit=rpm
